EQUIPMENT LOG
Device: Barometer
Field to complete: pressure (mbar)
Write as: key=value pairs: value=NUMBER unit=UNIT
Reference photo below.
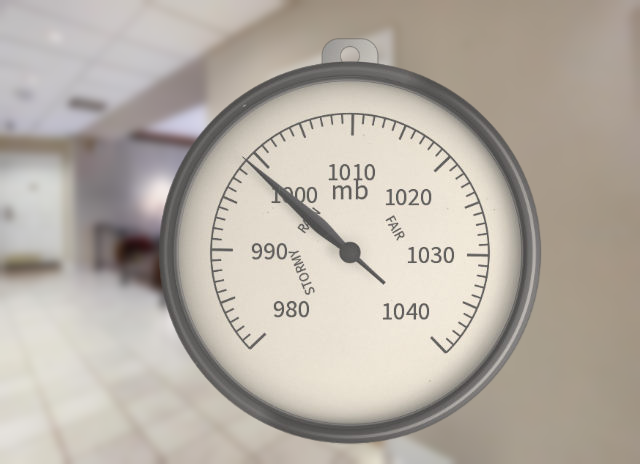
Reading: value=999 unit=mbar
